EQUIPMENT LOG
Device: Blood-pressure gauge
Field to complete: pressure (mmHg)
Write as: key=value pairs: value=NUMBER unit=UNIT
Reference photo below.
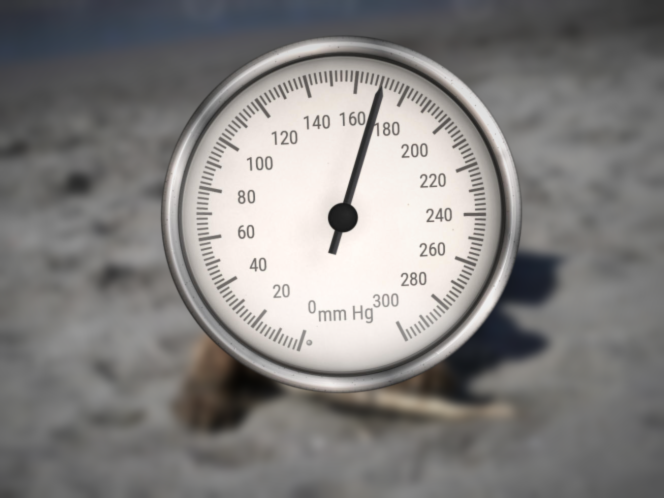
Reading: value=170 unit=mmHg
